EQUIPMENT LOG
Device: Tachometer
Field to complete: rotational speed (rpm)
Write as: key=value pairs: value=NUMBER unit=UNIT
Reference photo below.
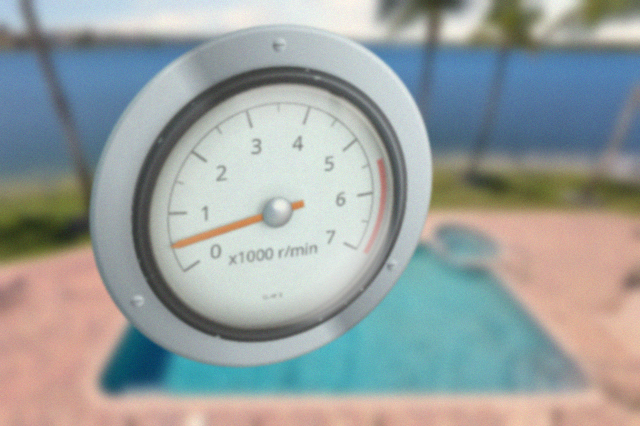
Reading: value=500 unit=rpm
